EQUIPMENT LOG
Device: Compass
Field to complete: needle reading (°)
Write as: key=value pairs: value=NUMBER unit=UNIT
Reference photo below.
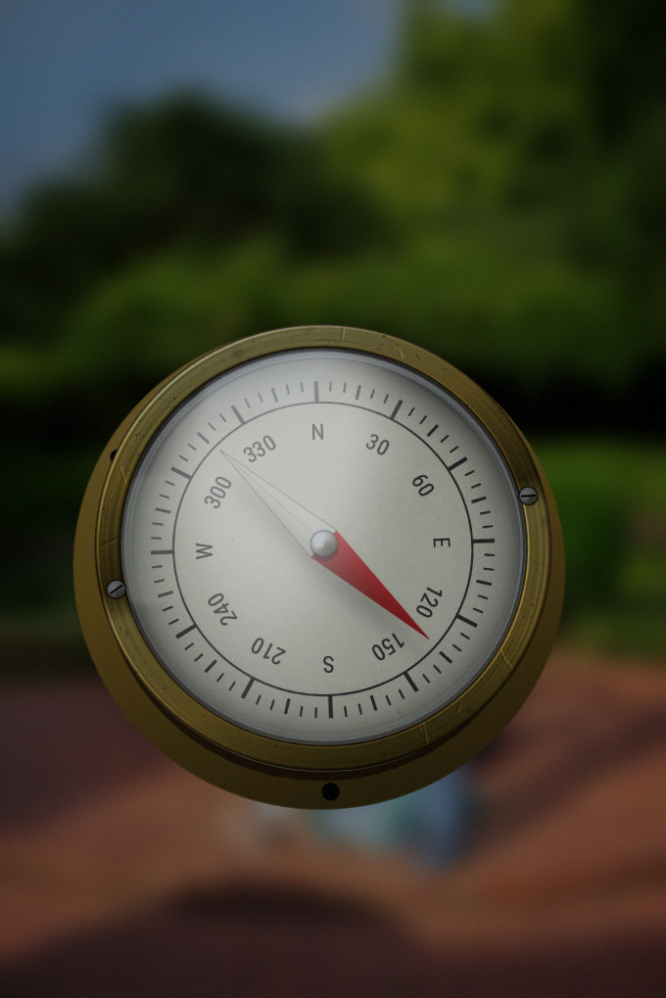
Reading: value=135 unit=°
